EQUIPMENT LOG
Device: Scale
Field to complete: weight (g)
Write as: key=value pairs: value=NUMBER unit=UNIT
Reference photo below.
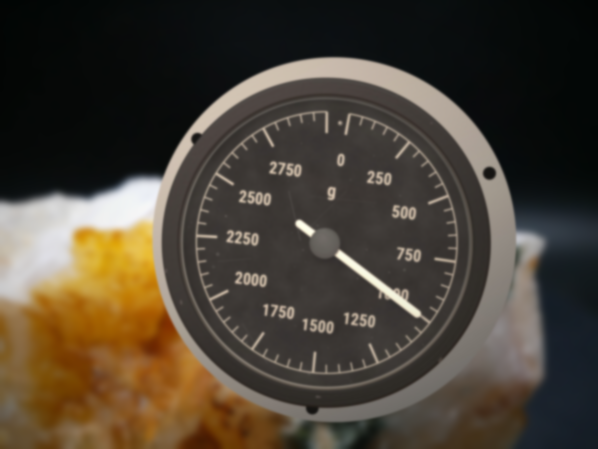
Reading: value=1000 unit=g
